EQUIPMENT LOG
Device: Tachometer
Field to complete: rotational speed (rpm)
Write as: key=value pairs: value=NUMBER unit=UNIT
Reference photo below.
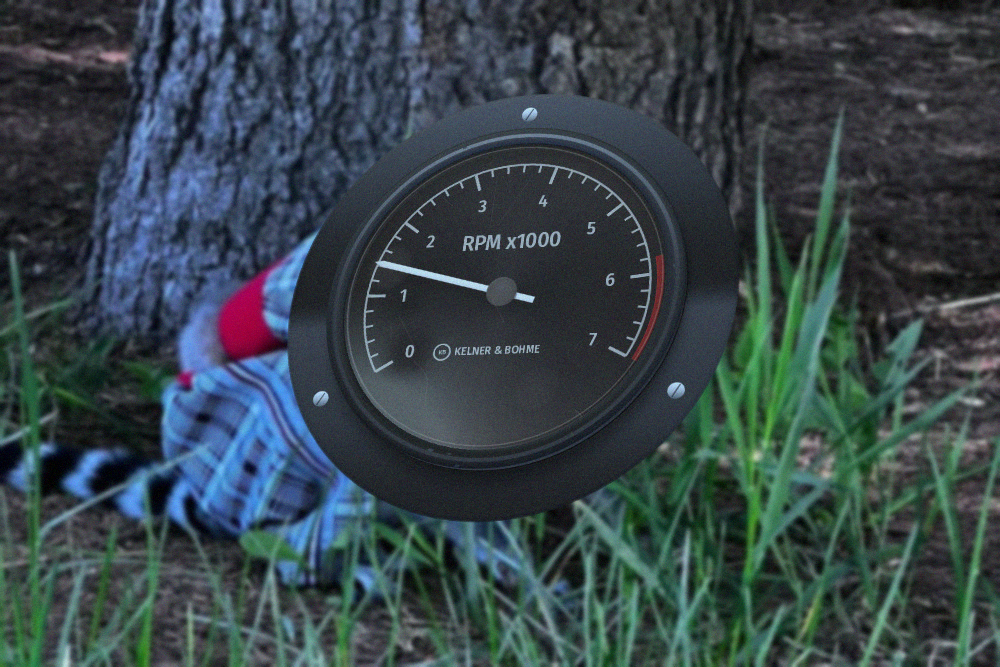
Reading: value=1400 unit=rpm
